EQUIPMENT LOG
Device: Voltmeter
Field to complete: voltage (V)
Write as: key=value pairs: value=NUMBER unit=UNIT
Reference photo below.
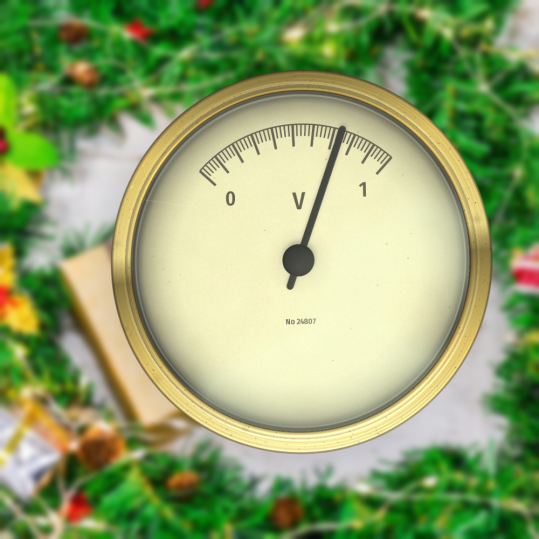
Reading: value=0.74 unit=V
